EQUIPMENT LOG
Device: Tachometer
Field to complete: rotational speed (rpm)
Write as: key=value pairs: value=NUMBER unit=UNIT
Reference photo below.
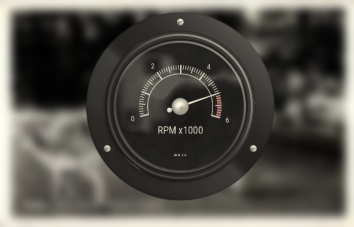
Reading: value=5000 unit=rpm
